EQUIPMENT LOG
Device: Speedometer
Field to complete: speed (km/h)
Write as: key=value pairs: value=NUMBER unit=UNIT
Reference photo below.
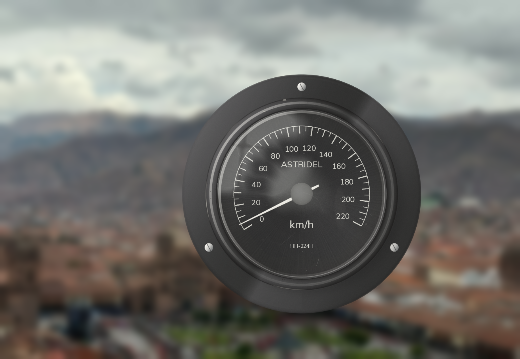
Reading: value=5 unit=km/h
